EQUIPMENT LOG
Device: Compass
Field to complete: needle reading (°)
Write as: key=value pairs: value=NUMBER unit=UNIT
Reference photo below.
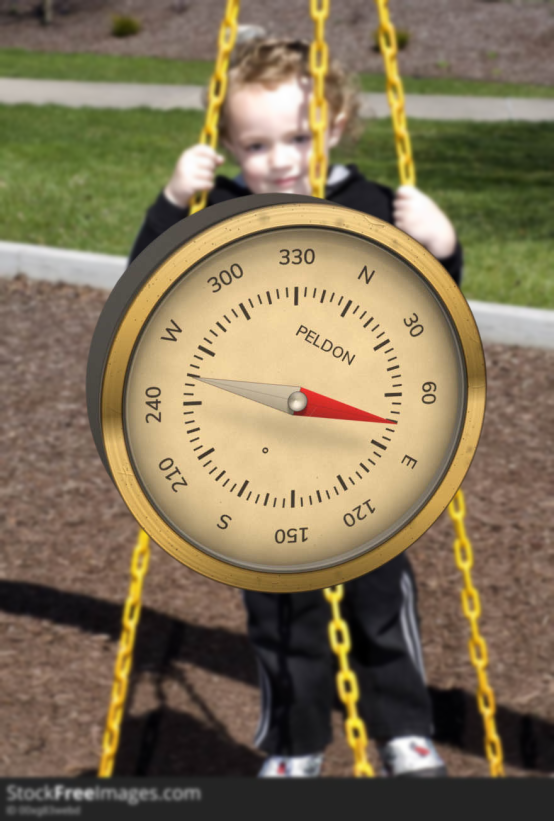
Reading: value=75 unit=°
